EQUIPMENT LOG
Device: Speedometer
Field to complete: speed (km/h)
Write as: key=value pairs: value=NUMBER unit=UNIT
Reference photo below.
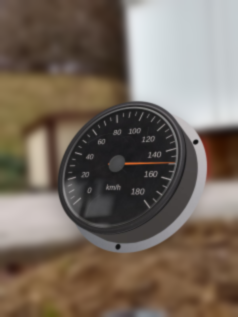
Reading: value=150 unit=km/h
